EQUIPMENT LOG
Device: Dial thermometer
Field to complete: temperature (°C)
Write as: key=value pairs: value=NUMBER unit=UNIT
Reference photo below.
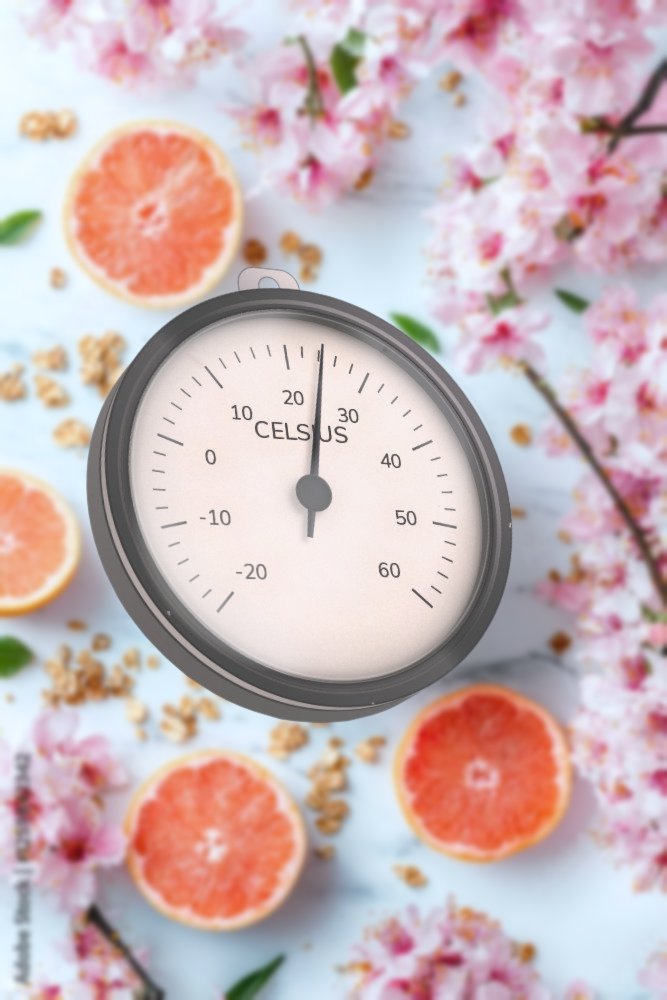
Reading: value=24 unit=°C
